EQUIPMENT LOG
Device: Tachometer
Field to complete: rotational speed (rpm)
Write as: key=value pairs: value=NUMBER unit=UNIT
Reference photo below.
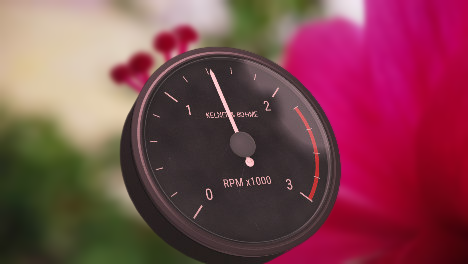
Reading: value=1400 unit=rpm
